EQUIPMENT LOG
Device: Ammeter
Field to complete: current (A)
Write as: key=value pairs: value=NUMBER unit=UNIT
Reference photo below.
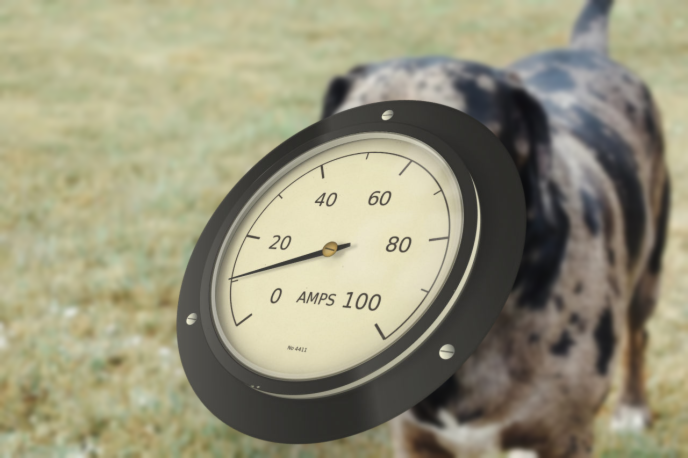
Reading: value=10 unit=A
